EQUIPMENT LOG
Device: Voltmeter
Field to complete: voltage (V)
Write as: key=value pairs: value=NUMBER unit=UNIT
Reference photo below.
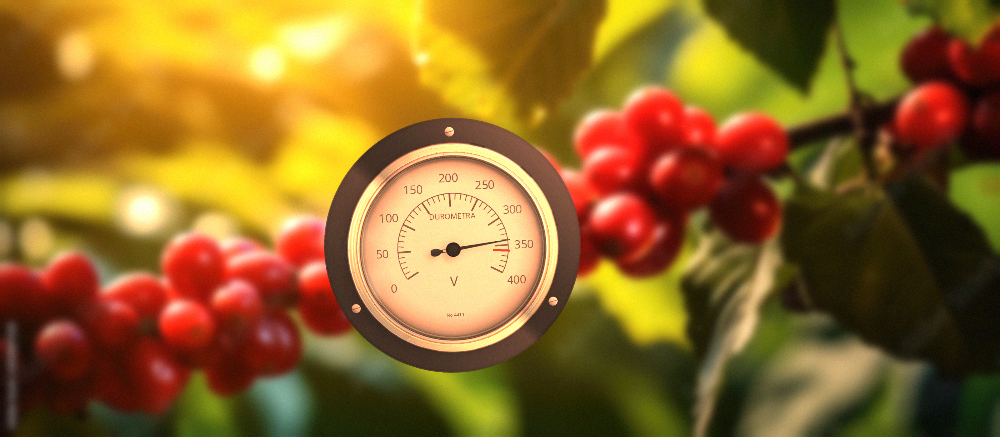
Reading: value=340 unit=V
